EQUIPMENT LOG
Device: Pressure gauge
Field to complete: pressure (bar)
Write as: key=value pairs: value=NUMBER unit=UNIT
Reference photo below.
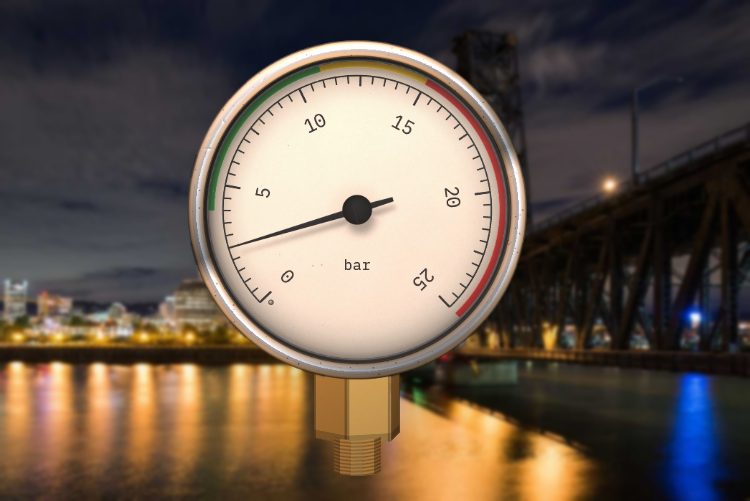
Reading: value=2.5 unit=bar
